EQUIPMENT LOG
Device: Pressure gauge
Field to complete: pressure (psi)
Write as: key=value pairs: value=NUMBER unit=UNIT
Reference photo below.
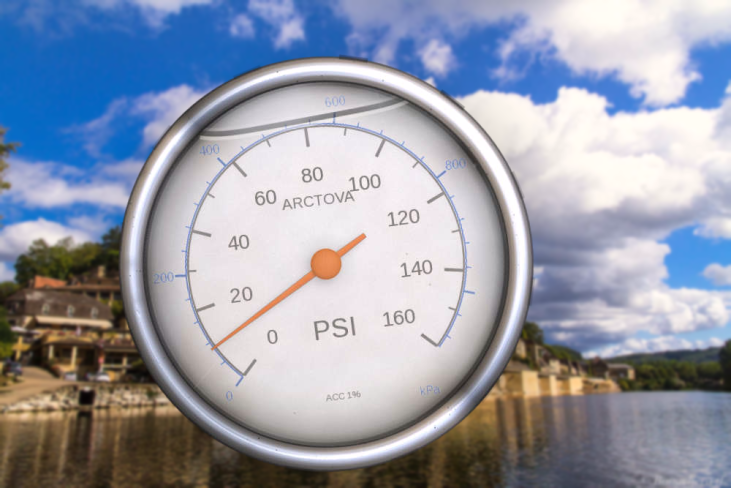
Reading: value=10 unit=psi
